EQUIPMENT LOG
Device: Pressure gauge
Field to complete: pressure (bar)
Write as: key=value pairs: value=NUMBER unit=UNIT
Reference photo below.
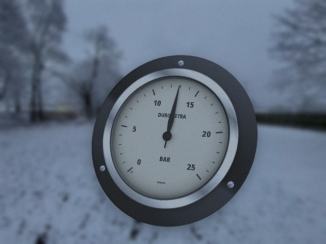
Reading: value=13 unit=bar
